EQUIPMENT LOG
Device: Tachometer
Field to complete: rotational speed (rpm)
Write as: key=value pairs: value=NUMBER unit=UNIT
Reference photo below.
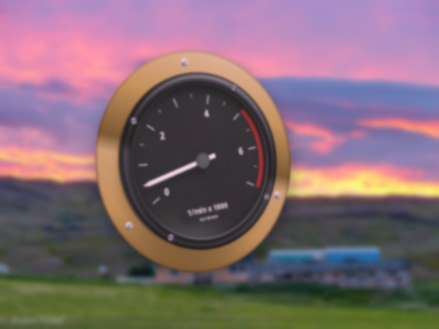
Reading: value=500 unit=rpm
